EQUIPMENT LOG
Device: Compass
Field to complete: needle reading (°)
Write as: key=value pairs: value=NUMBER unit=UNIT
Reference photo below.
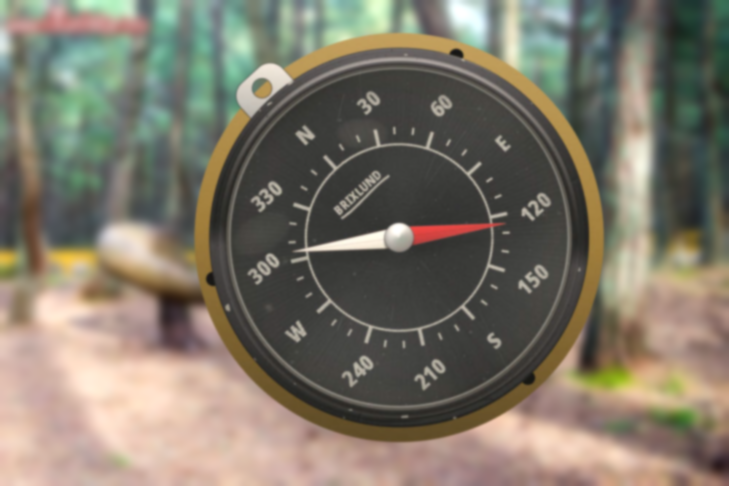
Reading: value=125 unit=°
